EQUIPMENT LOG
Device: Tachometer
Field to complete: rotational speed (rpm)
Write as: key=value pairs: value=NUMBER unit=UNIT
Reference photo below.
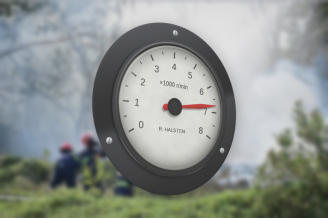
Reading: value=6750 unit=rpm
